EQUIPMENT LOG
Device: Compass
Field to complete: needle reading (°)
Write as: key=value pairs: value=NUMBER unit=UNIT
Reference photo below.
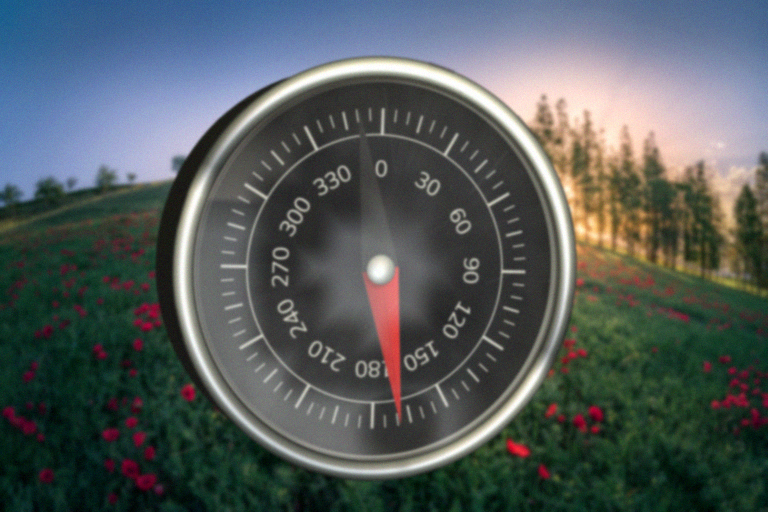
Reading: value=170 unit=°
